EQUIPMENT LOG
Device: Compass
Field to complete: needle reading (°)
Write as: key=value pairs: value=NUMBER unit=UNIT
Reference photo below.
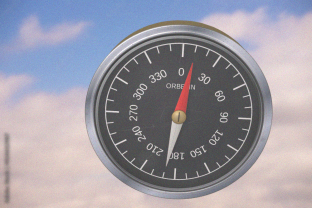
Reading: value=10 unit=°
